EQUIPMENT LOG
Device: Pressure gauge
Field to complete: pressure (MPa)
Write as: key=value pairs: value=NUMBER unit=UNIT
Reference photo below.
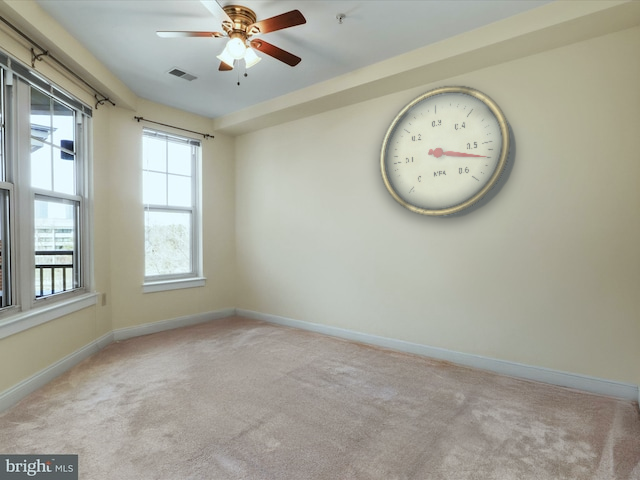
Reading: value=0.54 unit=MPa
